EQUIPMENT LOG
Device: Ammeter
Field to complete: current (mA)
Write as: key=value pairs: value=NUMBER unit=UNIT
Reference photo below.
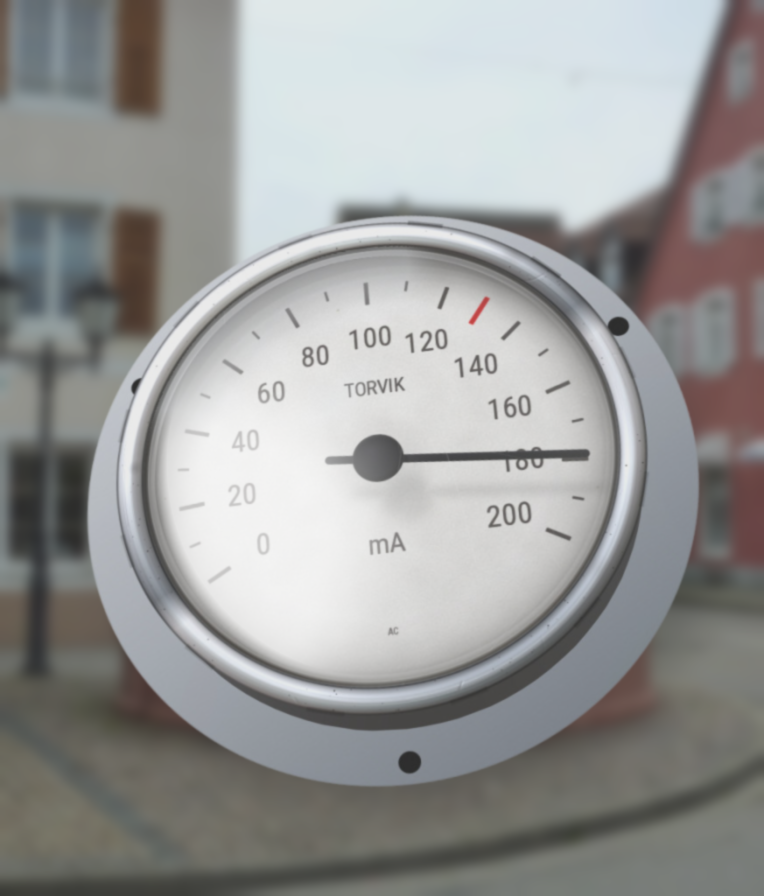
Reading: value=180 unit=mA
